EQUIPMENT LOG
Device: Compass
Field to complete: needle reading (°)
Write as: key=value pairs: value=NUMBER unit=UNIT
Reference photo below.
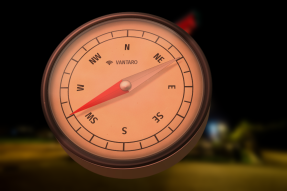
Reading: value=240 unit=°
